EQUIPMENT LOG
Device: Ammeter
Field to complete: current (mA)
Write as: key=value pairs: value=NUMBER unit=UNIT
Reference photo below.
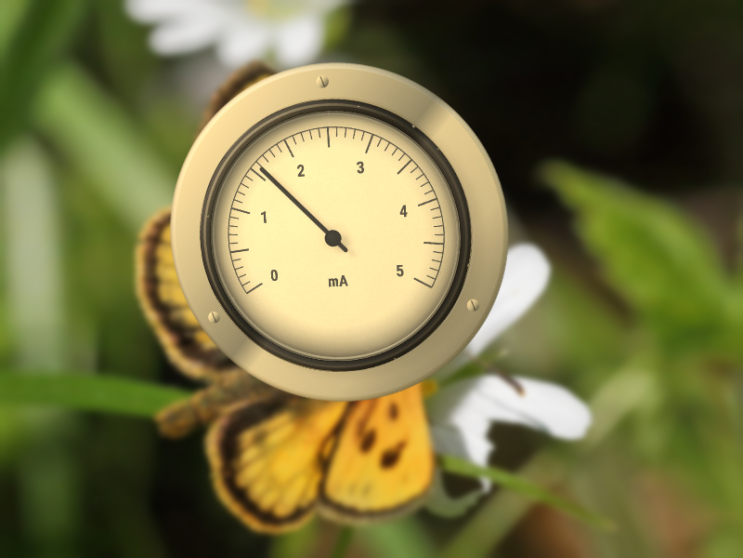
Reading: value=1.6 unit=mA
